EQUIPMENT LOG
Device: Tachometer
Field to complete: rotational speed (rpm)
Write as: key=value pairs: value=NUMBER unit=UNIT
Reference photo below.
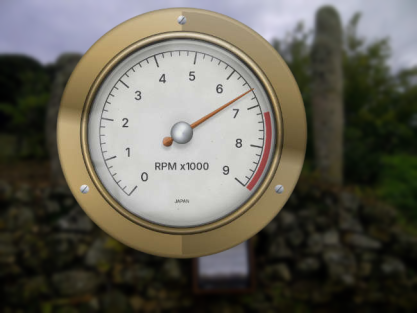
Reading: value=6600 unit=rpm
